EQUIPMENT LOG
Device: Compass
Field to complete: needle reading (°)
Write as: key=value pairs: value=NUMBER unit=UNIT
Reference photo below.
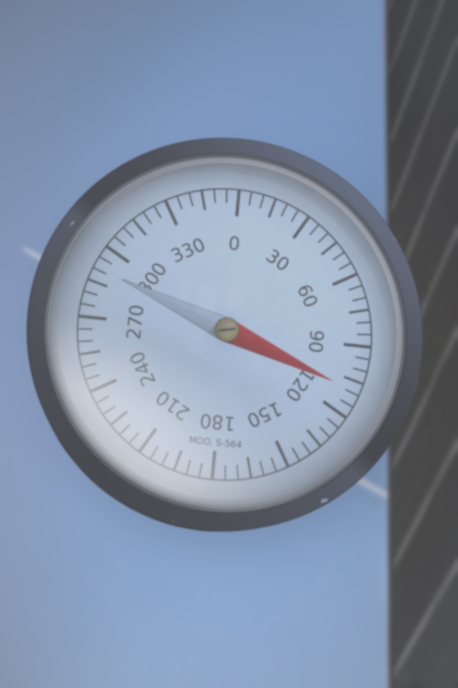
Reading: value=110 unit=°
